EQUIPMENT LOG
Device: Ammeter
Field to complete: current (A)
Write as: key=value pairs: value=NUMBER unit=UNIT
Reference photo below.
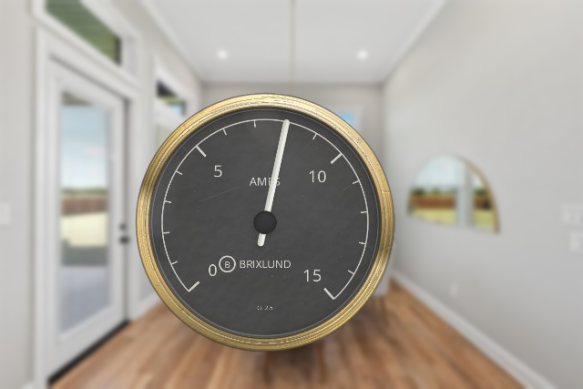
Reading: value=8 unit=A
